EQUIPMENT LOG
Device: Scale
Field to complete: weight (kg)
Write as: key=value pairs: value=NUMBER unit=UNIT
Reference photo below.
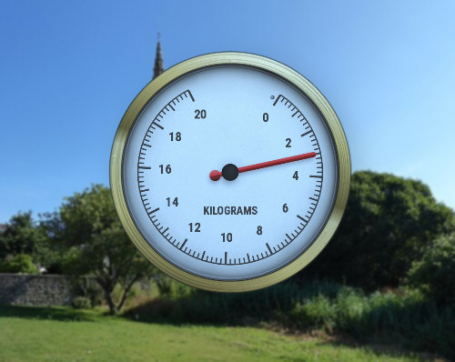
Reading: value=3 unit=kg
